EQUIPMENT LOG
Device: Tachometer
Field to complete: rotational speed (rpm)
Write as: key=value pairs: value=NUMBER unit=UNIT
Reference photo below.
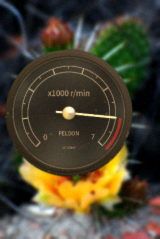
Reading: value=6000 unit=rpm
